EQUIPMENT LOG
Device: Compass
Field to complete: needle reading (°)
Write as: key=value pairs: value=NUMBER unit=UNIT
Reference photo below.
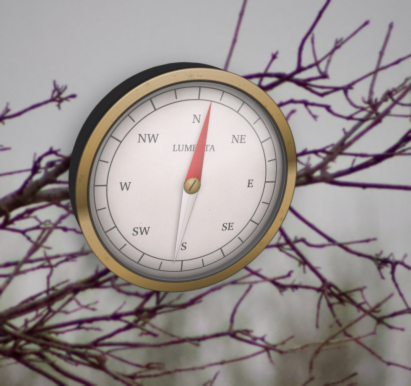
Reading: value=7.5 unit=°
